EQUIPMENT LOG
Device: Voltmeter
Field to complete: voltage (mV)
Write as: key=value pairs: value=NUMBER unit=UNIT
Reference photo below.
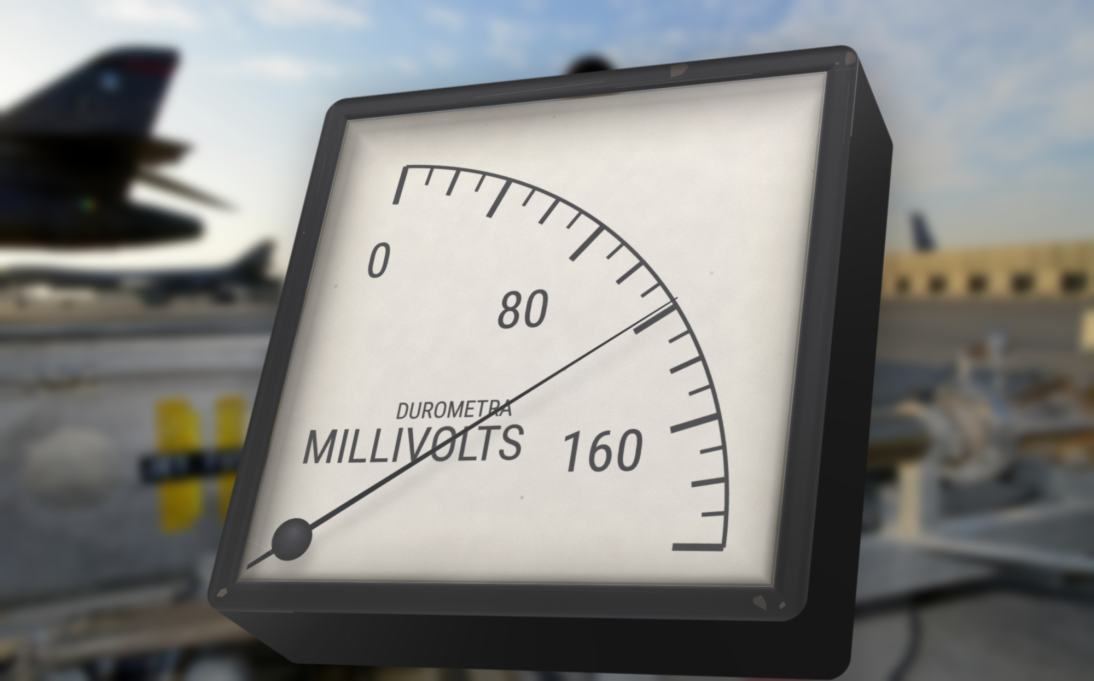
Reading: value=120 unit=mV
